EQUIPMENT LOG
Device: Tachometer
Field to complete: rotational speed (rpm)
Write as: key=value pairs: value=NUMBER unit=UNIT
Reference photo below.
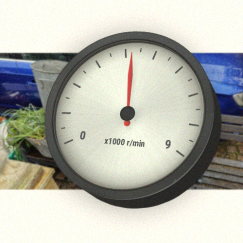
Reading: value=4250 unit=rpm
